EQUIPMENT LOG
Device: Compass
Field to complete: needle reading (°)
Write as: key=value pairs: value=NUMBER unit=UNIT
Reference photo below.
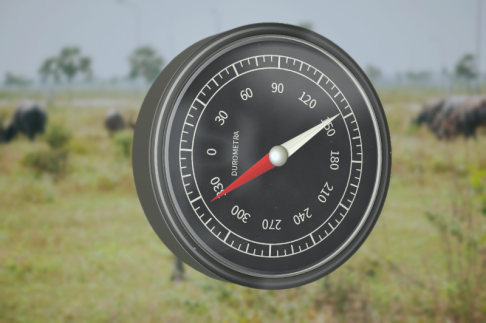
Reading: value=325 unit=°
